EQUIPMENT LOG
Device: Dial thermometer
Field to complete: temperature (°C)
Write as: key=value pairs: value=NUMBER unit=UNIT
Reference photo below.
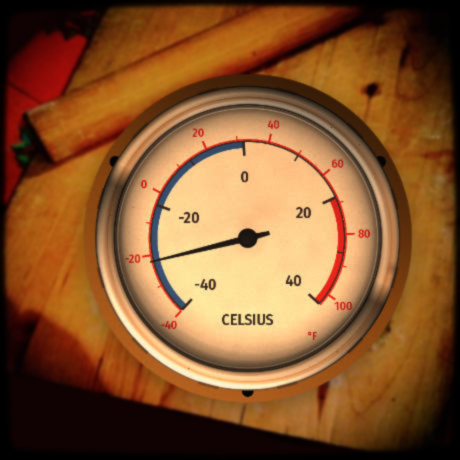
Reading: value=-30 unit=°C
